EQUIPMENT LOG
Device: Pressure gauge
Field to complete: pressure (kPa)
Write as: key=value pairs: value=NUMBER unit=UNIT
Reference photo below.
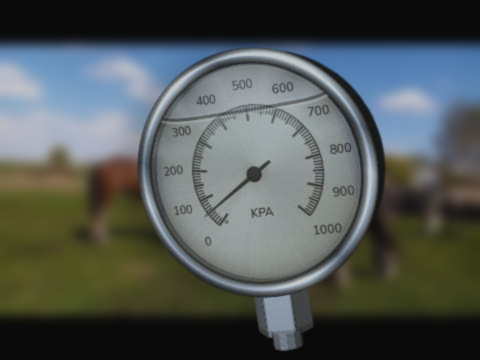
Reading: value=50 unit=kPa
